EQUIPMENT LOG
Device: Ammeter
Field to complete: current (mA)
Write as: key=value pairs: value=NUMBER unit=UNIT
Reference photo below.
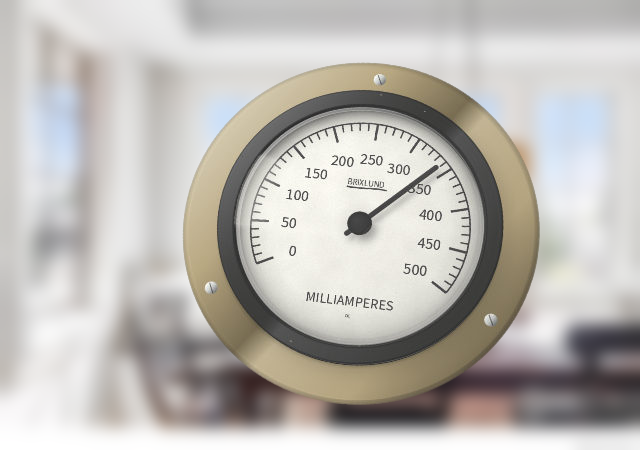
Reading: value=340 unit=mA
